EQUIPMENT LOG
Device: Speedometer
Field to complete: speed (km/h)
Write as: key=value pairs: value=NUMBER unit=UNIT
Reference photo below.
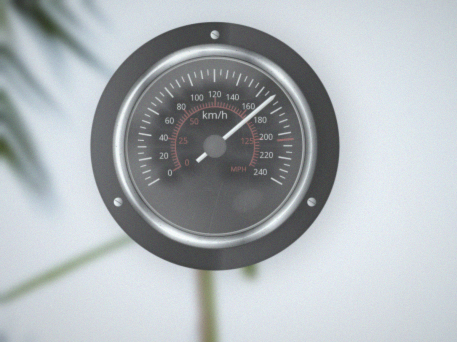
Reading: value=170 unit=km/h
